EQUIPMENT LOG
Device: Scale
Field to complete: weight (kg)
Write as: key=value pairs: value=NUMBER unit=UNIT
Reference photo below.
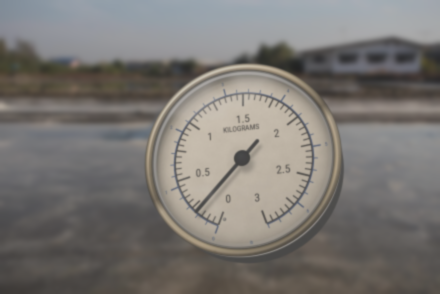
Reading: value=0.2 unit=kg
